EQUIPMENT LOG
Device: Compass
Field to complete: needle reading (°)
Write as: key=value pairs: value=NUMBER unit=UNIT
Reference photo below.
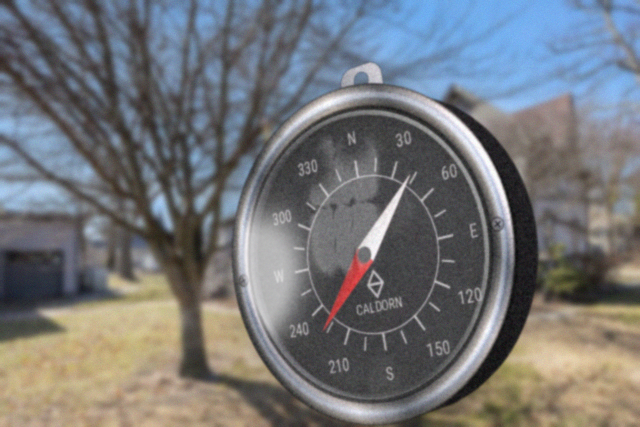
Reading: value=225 unit=°
